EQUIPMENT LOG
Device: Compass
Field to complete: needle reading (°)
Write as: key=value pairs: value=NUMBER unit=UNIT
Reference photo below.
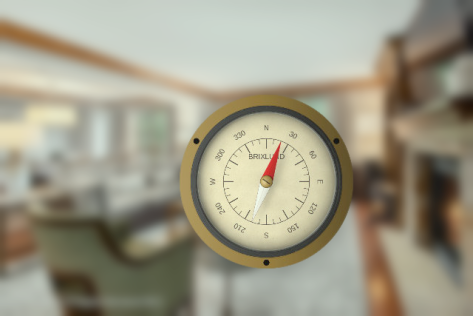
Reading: value=20 unit=°
